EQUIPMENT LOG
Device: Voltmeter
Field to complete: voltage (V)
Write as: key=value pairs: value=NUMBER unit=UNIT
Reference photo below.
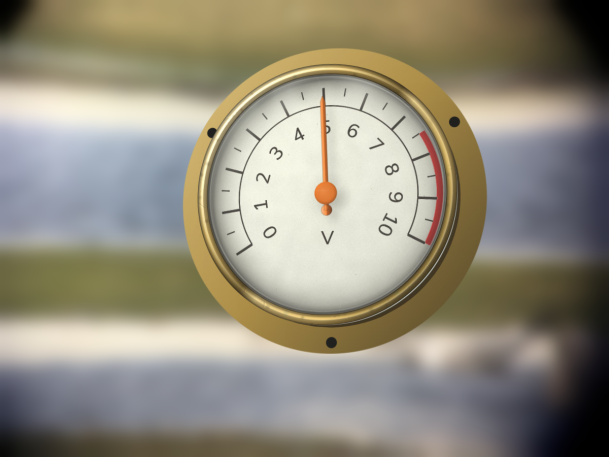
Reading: value=5 unit=V
